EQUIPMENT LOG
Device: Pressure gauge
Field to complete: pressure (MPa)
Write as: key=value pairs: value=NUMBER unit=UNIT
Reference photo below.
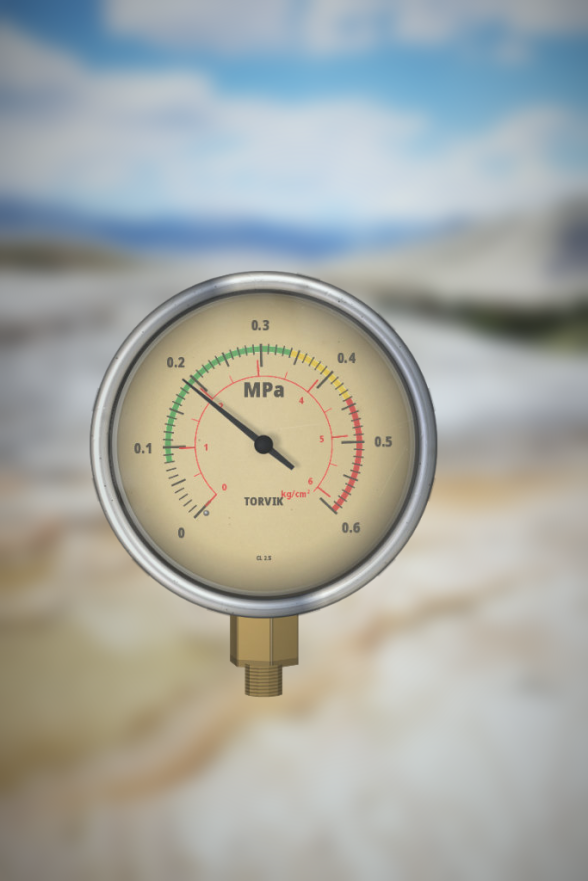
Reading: value=0.19 unit=MPa
